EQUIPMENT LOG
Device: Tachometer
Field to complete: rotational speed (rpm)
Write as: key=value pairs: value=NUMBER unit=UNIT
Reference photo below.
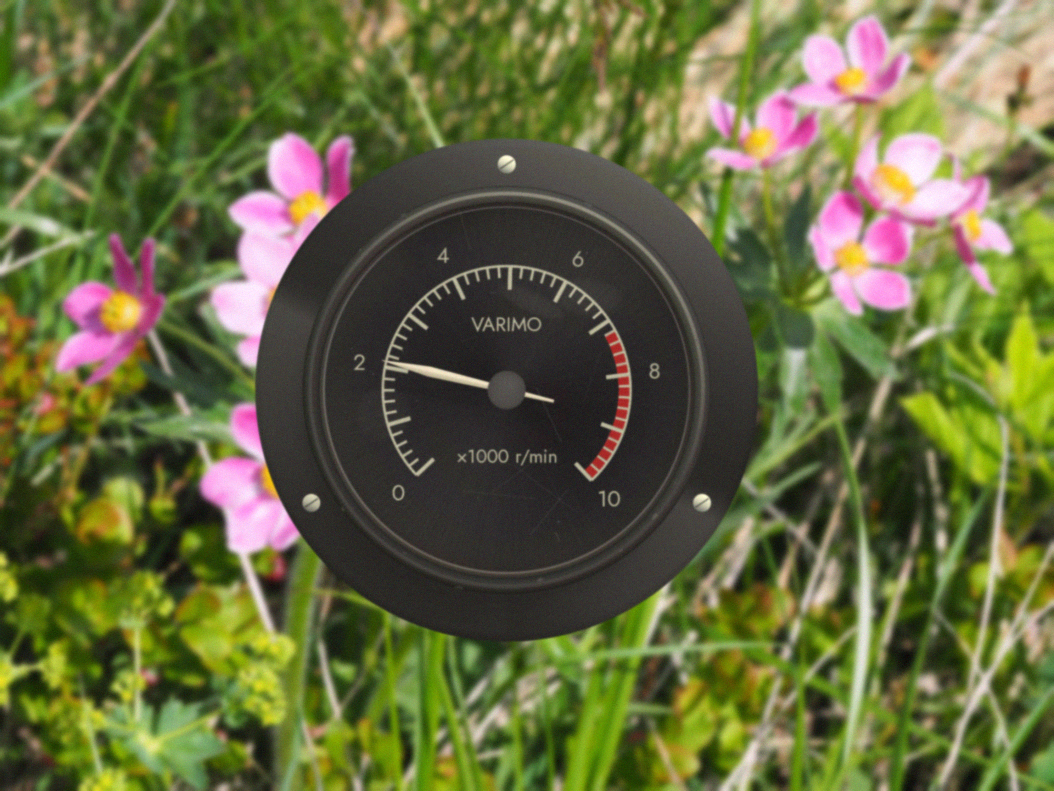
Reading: value=2100 unit=rpm
